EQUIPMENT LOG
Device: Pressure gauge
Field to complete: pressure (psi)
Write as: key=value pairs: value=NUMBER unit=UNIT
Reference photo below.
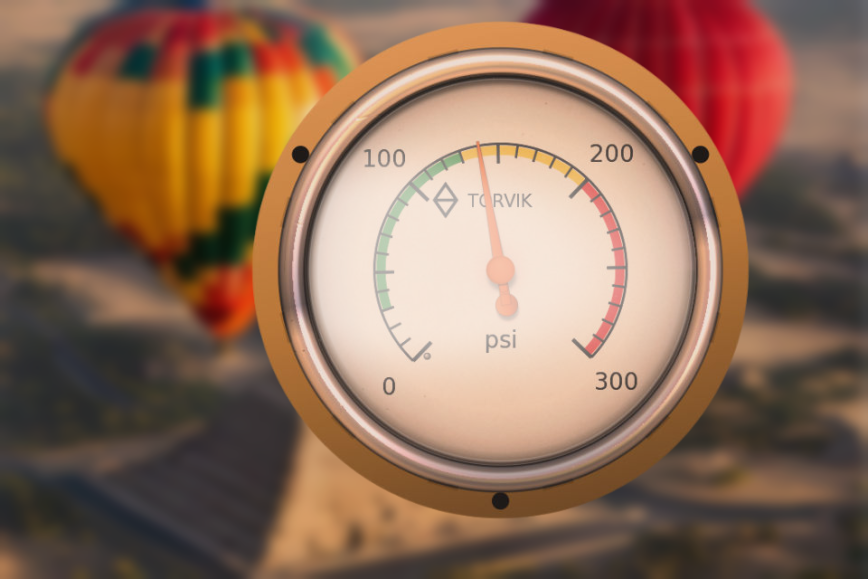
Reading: value=140 unit=psi
